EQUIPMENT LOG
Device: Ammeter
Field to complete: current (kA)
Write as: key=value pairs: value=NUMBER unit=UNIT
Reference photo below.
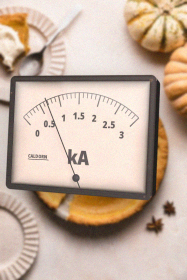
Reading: value=0.7 unit=kA
